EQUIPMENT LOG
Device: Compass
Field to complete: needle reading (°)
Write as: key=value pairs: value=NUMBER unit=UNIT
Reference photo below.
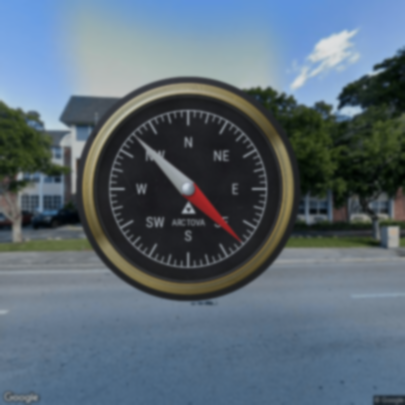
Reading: value=135 unit=°
